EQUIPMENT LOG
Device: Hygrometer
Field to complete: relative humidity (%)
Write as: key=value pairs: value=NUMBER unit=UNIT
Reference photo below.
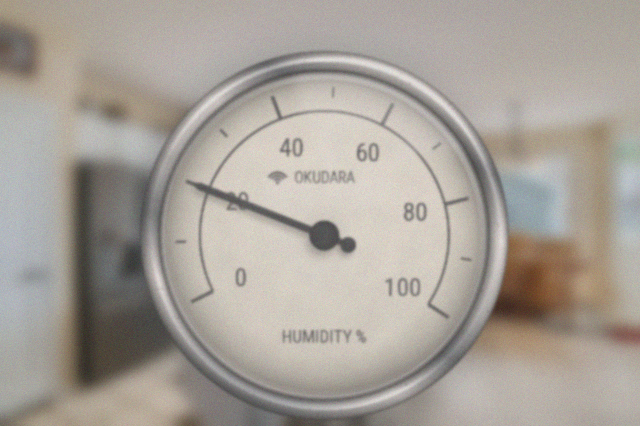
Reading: value=20 unit=%
